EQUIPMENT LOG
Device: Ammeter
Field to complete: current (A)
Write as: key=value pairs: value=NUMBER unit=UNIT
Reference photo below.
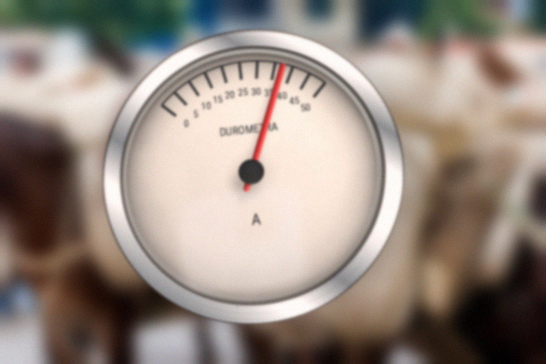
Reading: value=37.5 unit=A
